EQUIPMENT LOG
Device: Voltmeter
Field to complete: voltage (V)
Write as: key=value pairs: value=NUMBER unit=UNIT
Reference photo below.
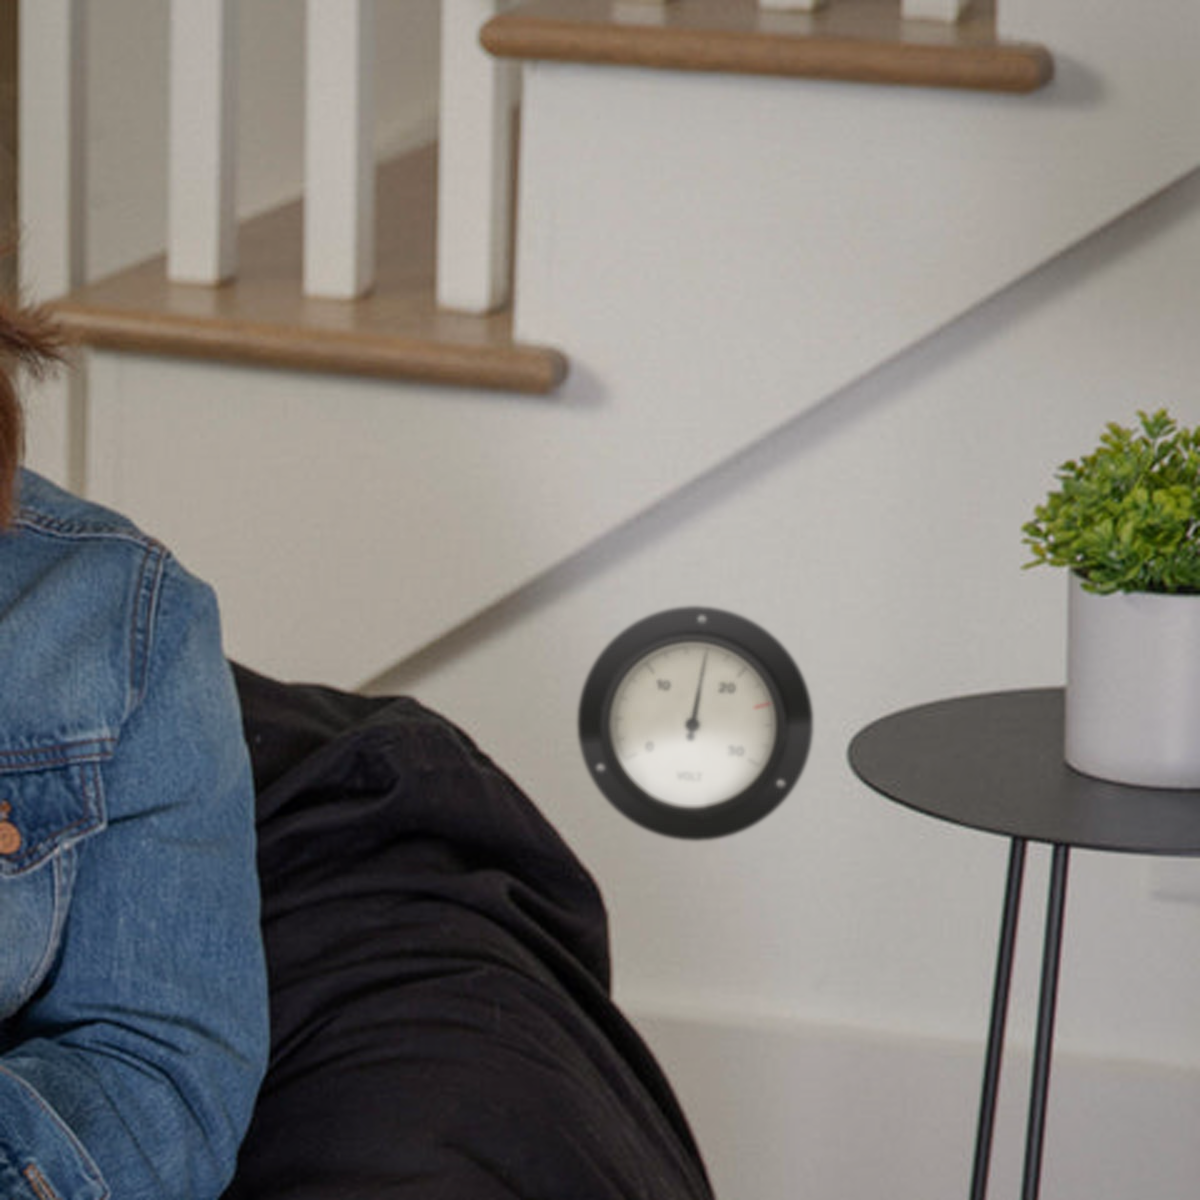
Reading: value=16 unit=V
